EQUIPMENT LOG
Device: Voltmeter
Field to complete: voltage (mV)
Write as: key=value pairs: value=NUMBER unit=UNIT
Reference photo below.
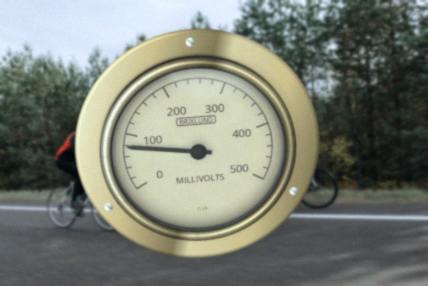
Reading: value=80 unit=mV
